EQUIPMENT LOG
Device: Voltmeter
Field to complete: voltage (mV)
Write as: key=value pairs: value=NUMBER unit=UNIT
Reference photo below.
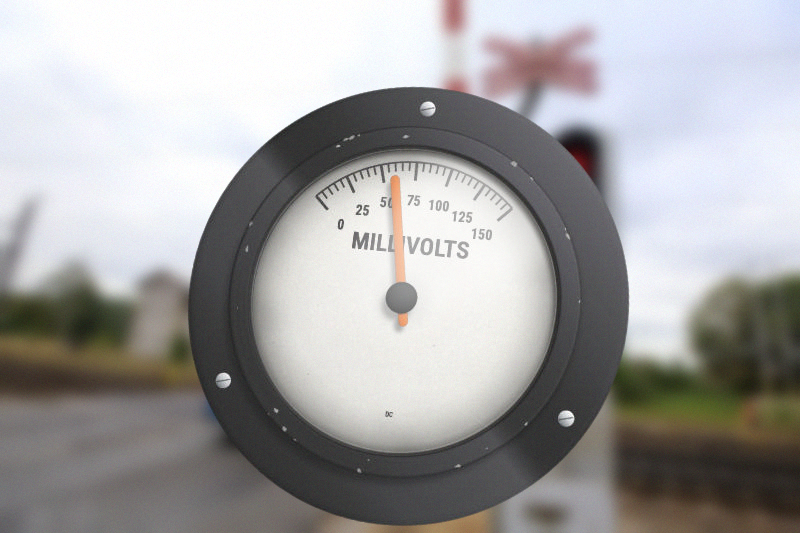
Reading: value=60 unit=mV
